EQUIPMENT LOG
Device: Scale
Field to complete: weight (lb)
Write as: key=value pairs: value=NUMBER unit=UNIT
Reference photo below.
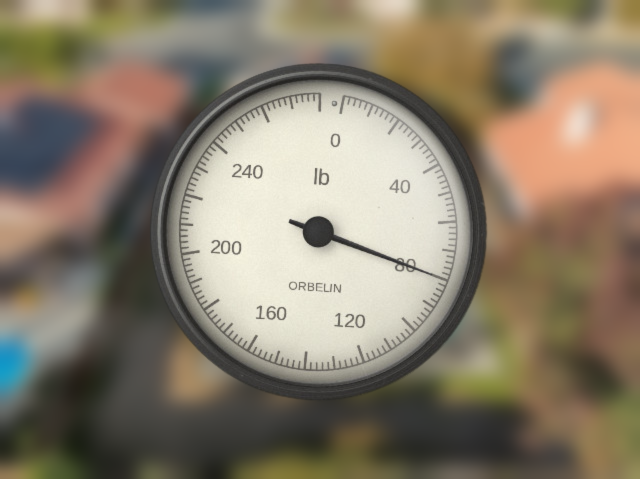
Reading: value=80 unit=lb
